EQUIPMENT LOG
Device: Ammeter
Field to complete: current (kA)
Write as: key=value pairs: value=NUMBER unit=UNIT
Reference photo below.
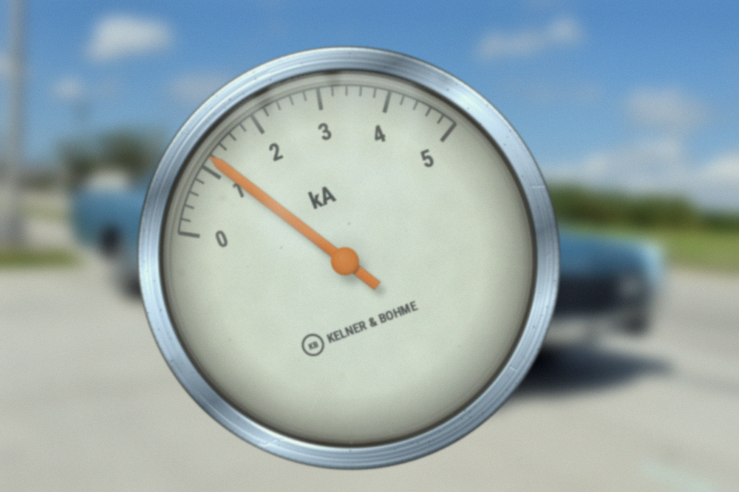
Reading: value=1.2 unit=kA
